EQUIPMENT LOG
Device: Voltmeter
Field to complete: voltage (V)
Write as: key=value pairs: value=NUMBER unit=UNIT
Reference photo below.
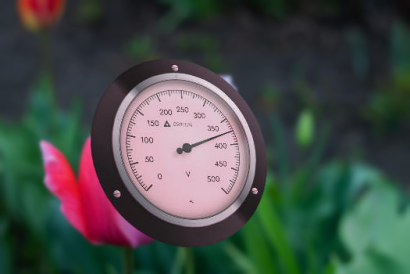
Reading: value=375 unit=V
